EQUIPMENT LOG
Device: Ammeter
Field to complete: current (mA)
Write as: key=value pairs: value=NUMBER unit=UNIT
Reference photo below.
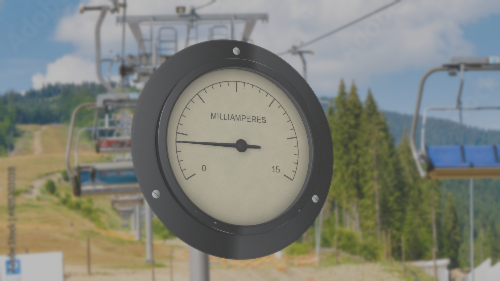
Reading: value=2 unit=mA
